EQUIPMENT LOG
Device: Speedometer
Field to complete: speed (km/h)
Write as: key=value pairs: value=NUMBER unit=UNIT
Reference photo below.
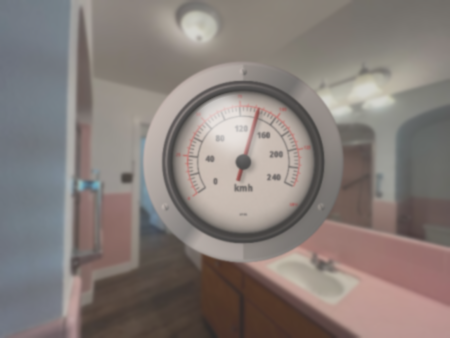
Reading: value=140 unit=km/h
